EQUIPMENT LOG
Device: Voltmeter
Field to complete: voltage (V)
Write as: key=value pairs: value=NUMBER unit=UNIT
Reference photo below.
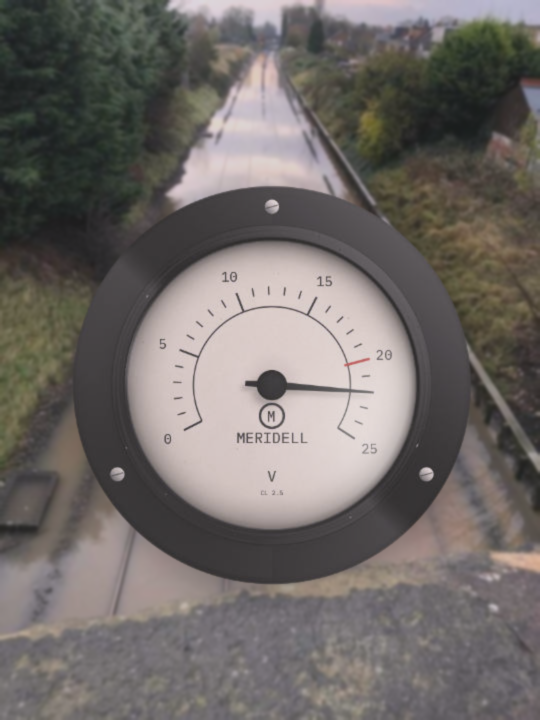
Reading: value=22 unit=V
